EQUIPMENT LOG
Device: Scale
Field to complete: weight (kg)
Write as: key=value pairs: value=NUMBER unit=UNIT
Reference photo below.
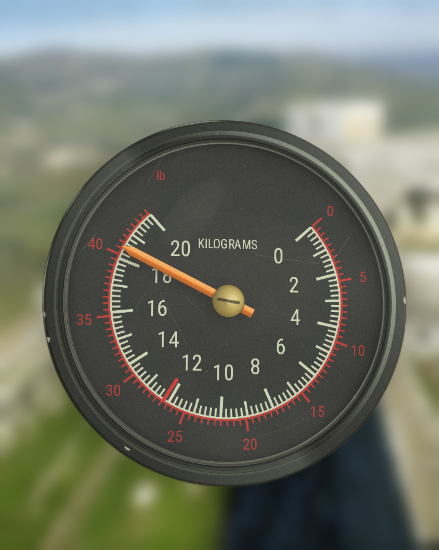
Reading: value=18.4 unit=kg
